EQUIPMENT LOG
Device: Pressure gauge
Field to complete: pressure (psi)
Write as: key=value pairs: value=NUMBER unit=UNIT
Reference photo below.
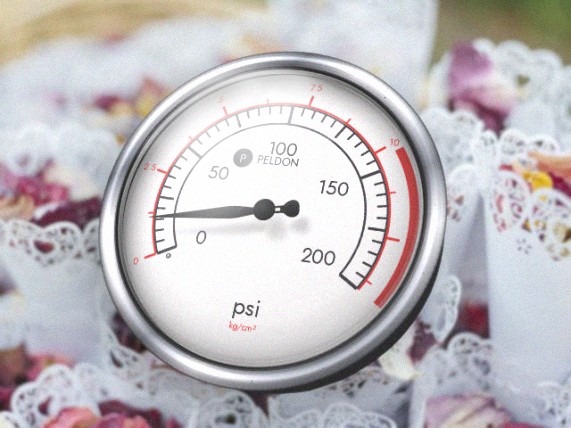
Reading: value=15 unit=psi
